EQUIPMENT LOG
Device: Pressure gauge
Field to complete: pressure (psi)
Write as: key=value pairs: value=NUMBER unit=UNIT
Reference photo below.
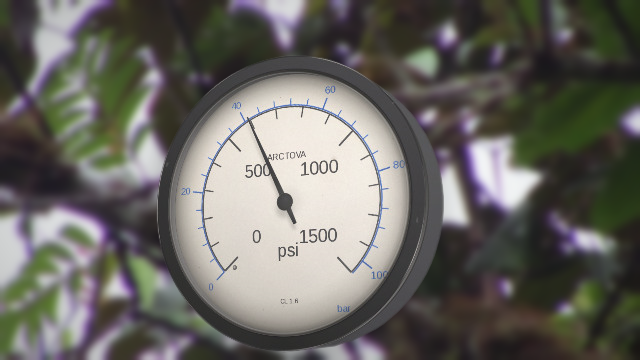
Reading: value=600 unit=psi
